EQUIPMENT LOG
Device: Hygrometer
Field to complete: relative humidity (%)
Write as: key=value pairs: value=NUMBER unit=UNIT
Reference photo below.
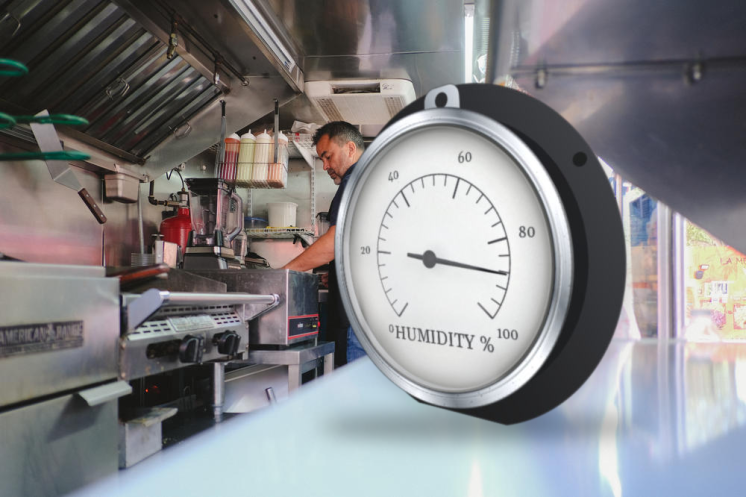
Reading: value=88 unit=%
